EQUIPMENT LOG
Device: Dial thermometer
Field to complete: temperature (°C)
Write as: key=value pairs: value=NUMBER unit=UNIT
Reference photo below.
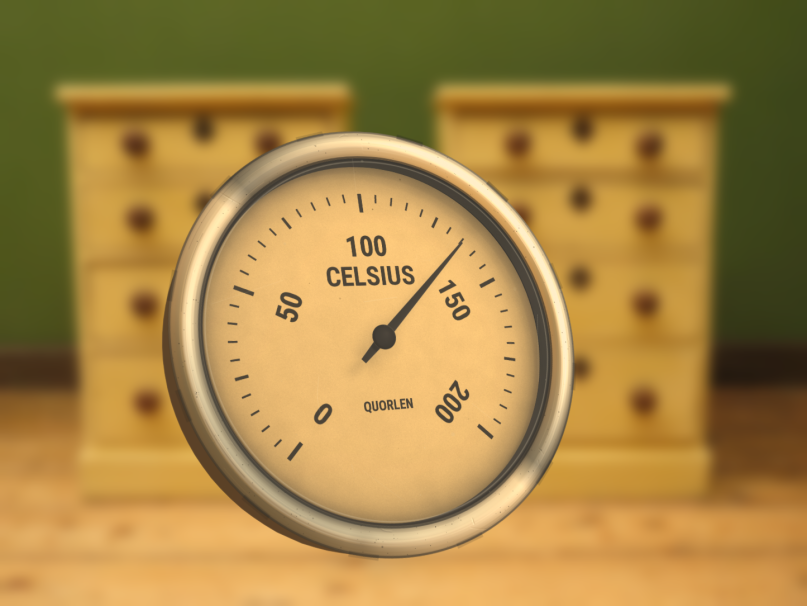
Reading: value=135 unit=°C
